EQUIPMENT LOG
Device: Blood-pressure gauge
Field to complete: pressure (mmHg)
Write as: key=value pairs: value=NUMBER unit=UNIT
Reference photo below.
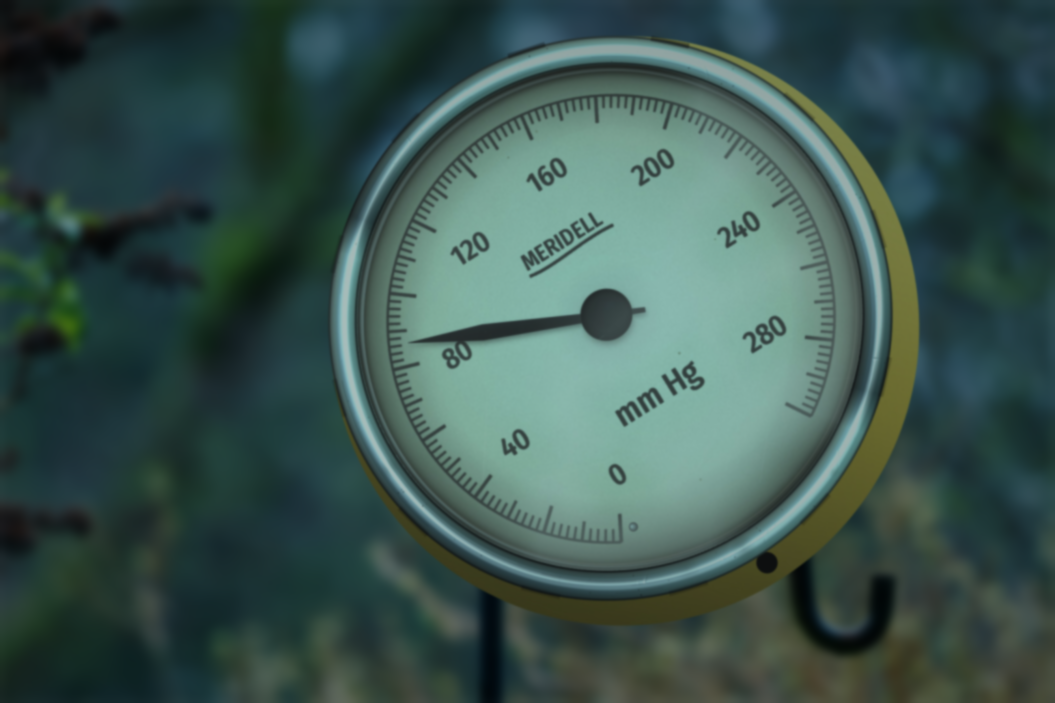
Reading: value=86 unit=mmHg
